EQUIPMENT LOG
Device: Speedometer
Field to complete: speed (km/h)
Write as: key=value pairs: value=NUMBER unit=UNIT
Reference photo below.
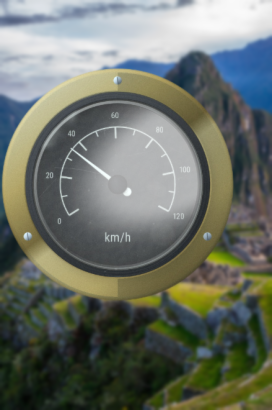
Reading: value=35 unit=km/h
